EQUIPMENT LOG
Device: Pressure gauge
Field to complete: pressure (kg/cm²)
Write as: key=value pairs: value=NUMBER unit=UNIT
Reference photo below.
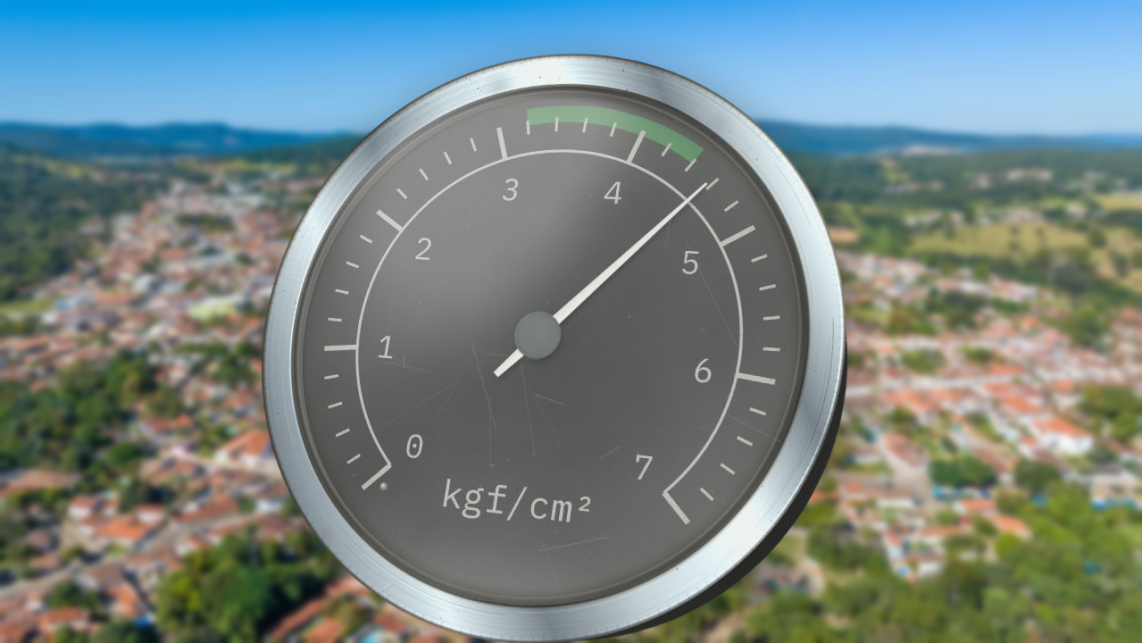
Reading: value=4.6 unit=kg/cm²
